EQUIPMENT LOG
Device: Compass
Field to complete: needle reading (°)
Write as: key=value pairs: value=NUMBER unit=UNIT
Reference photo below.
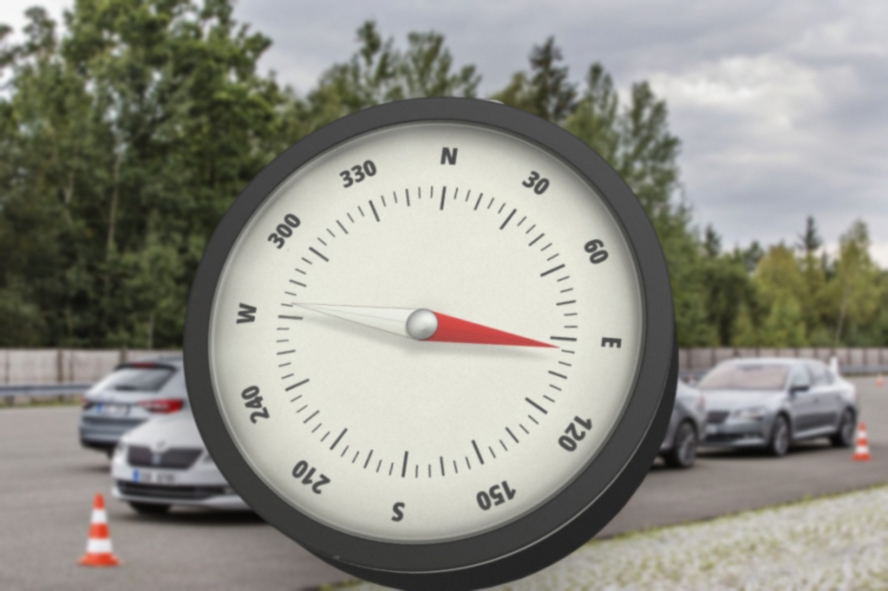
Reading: value=95 unit=°
